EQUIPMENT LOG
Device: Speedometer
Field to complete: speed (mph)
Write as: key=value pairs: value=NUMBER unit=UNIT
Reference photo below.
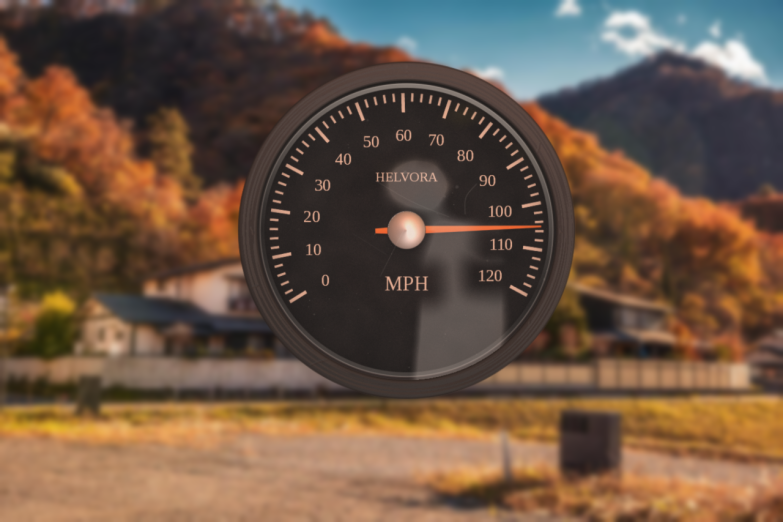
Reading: value=105 unit=mph
